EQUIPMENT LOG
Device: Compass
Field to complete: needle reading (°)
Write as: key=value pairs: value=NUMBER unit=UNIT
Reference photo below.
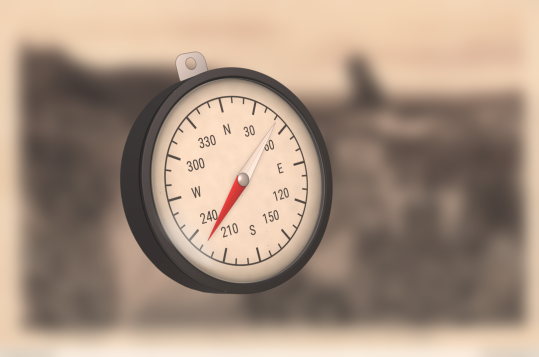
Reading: value=230 unit=°
